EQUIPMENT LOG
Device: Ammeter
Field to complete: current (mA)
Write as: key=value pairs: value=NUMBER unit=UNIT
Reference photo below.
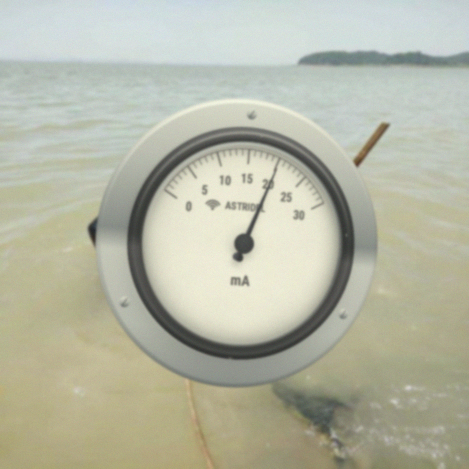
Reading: value=20 unit=mA
